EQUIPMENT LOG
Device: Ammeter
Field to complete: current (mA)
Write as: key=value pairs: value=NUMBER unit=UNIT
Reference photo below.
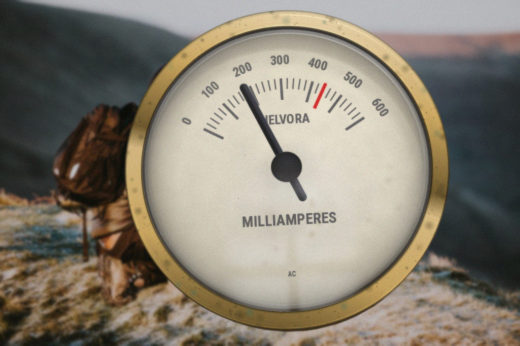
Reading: value=180 unit=mA
